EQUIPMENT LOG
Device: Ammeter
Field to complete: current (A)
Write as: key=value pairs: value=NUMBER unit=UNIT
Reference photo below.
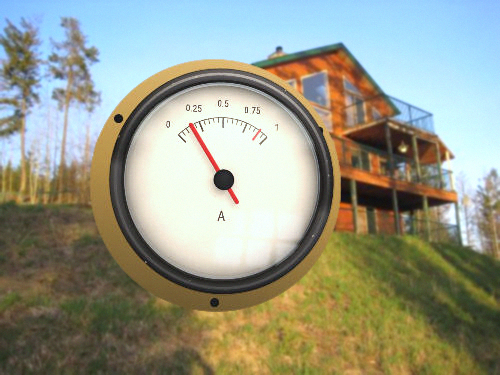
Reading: value=0.15 unit=A
